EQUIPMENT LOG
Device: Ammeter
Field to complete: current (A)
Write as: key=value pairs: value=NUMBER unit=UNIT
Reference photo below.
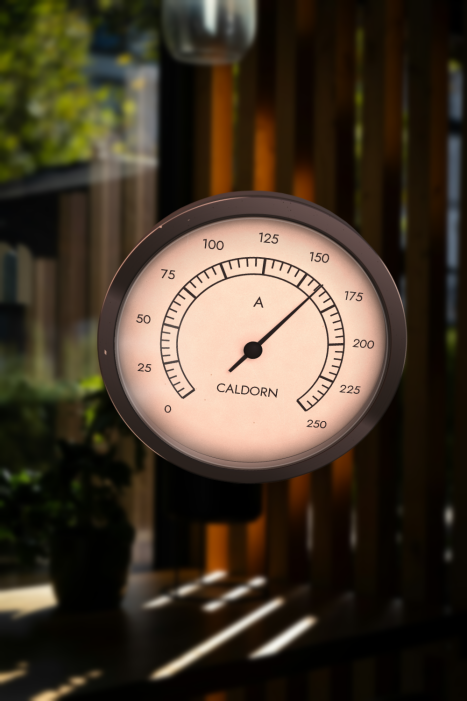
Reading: value=160 unit=A
